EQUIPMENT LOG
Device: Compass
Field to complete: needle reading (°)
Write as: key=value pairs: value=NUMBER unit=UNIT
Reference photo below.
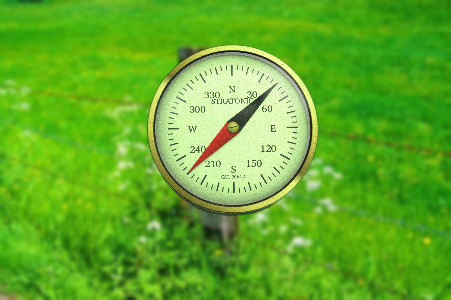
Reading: value=225 unit=°
